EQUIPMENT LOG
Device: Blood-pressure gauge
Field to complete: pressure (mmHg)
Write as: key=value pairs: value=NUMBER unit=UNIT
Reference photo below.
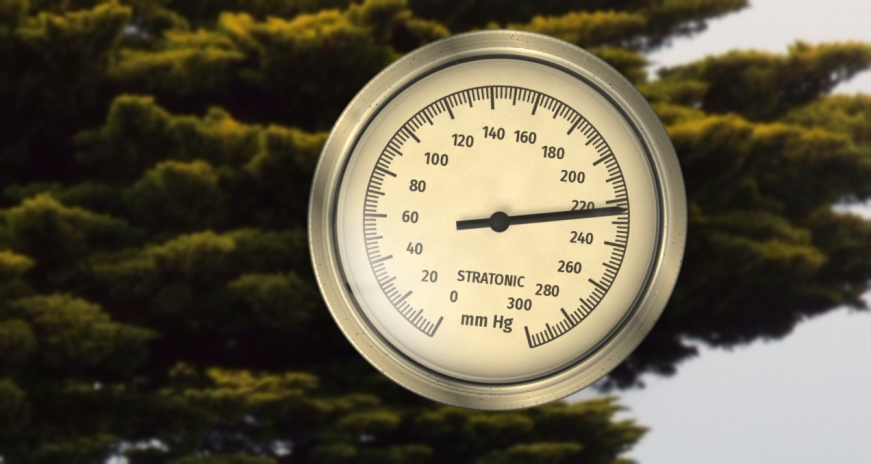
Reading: value=224 unit=mmHg
